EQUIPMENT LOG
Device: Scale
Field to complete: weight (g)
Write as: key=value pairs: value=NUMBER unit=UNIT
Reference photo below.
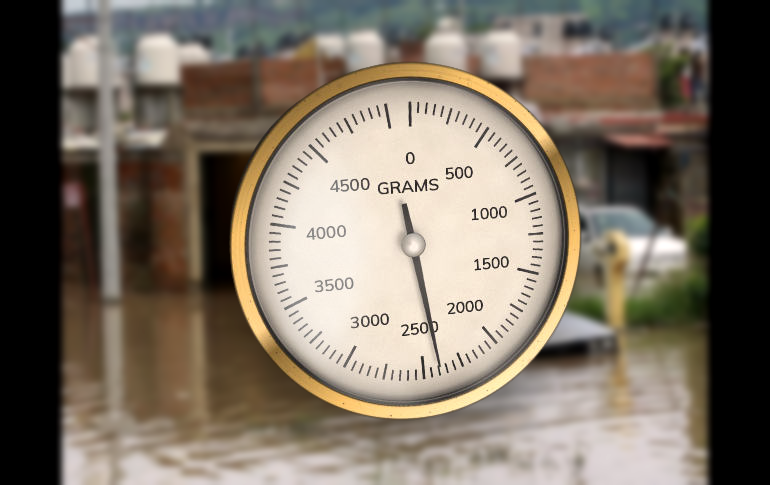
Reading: value=2400 unit=g
